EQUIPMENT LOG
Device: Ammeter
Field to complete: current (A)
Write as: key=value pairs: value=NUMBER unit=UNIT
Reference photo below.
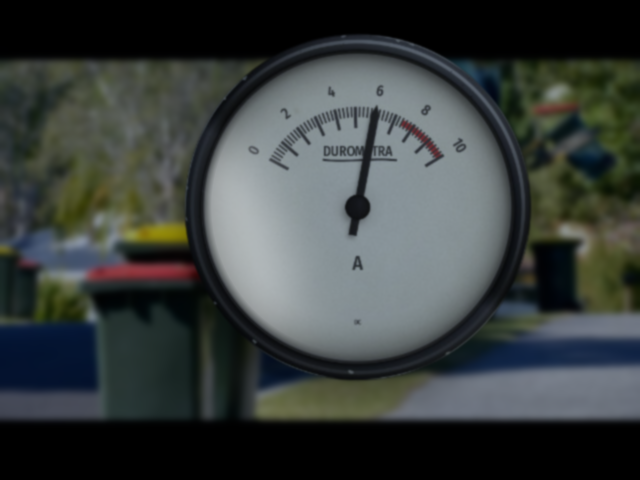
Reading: value=6 unit=A
